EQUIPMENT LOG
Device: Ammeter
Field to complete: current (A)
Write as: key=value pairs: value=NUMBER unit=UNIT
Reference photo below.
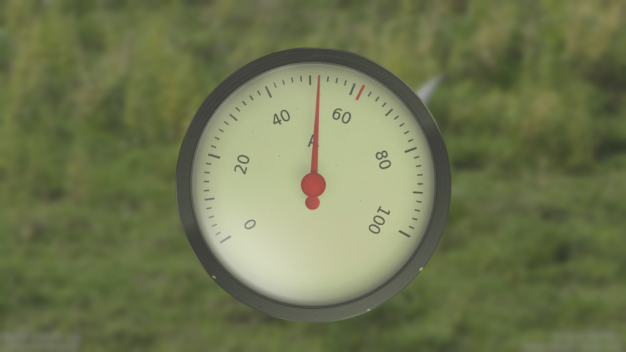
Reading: value=52 unit=A
